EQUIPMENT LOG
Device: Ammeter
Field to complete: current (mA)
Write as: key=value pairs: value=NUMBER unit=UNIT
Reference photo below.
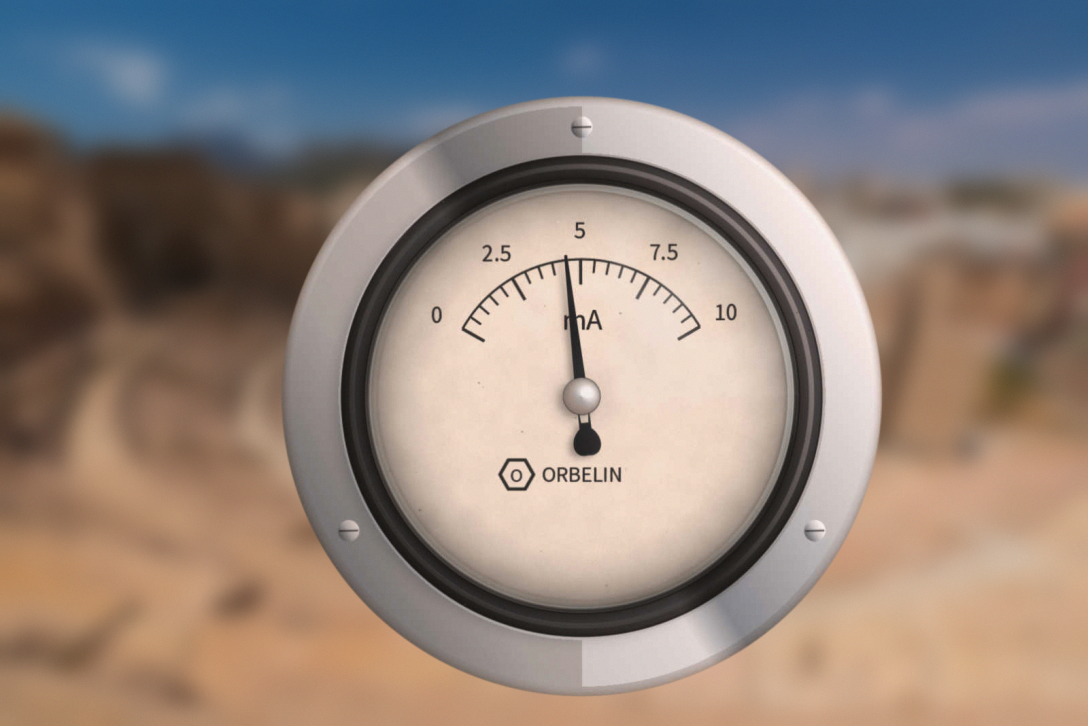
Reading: value=4.5 unit=mA
